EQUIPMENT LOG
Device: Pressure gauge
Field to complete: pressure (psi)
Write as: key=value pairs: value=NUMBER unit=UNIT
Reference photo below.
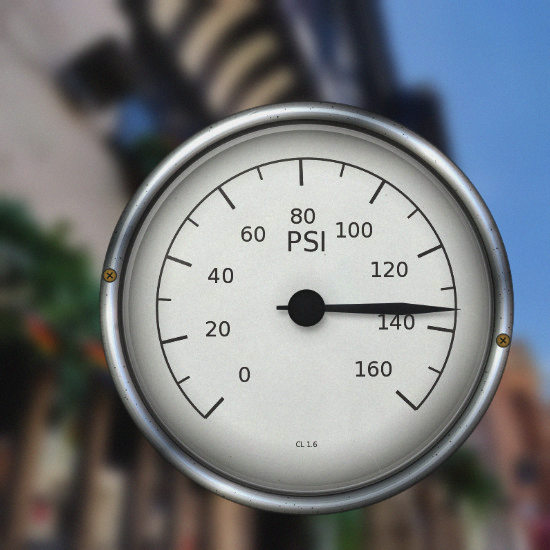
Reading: value=135 unit=psi
